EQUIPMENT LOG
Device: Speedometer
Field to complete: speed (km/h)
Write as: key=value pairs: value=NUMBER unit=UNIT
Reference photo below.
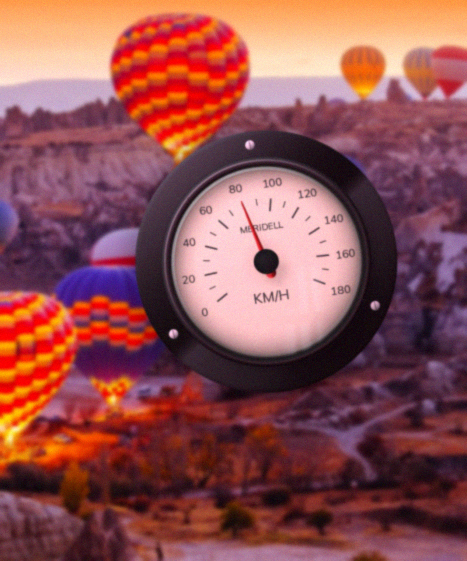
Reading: value=80 unit=km/h
